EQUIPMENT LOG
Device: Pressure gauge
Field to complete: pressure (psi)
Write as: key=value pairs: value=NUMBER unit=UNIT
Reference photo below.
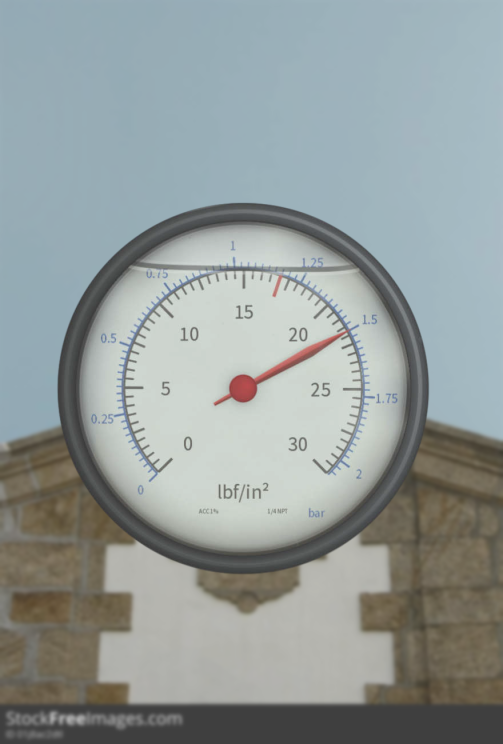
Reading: value=21.75 unit=psi
